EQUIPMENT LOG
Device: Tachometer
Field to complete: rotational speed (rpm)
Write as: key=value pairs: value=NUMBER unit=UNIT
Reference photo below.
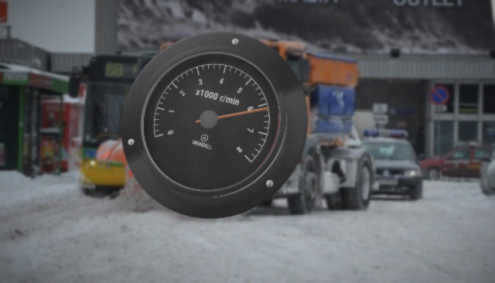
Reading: value=6200 unit=rpm
